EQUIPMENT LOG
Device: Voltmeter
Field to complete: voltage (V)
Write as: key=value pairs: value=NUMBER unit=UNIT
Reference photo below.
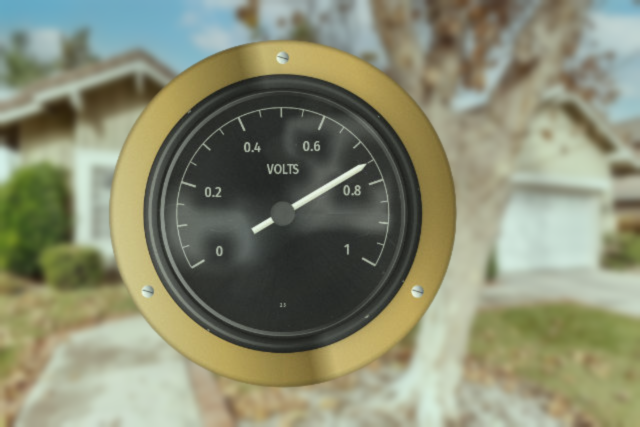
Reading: value=0.75 unit=V
